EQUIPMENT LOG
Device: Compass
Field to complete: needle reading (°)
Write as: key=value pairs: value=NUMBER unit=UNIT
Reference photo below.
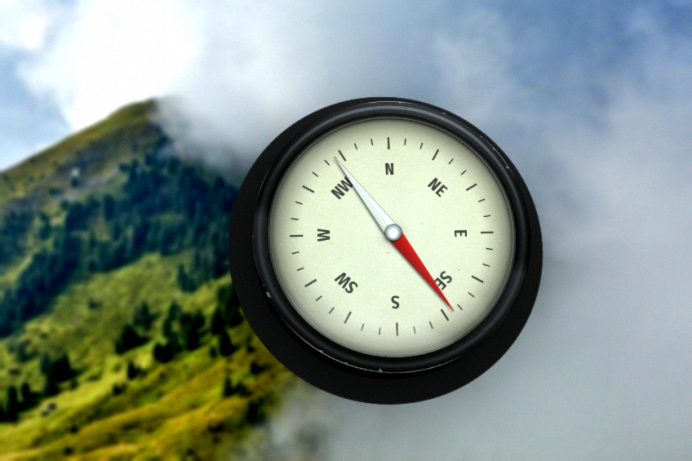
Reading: value=145 unit=°
